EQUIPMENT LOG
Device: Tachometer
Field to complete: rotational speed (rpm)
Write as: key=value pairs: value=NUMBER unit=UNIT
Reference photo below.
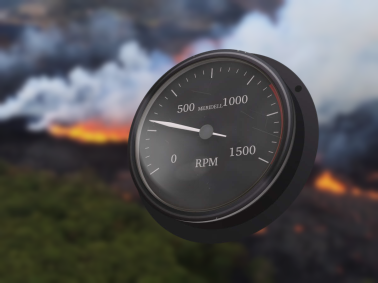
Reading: value=300 unit=rpm
